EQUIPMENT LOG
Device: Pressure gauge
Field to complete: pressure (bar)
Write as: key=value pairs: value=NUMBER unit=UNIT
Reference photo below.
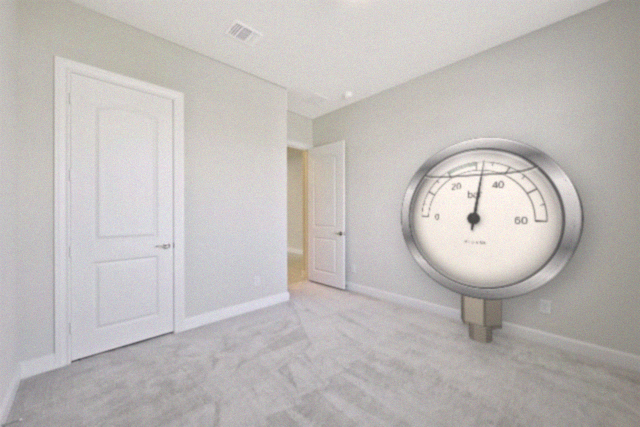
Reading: value=32.5 unit=bar
